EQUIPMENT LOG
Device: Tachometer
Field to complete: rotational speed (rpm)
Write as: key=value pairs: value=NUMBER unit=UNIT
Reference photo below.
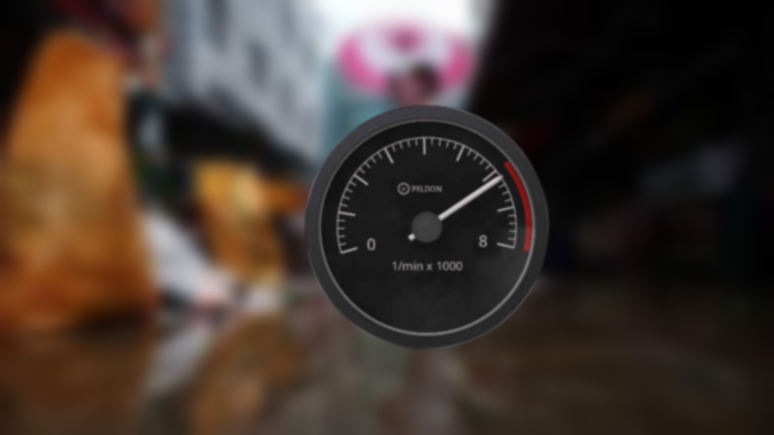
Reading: value=6200 unit=rpm
